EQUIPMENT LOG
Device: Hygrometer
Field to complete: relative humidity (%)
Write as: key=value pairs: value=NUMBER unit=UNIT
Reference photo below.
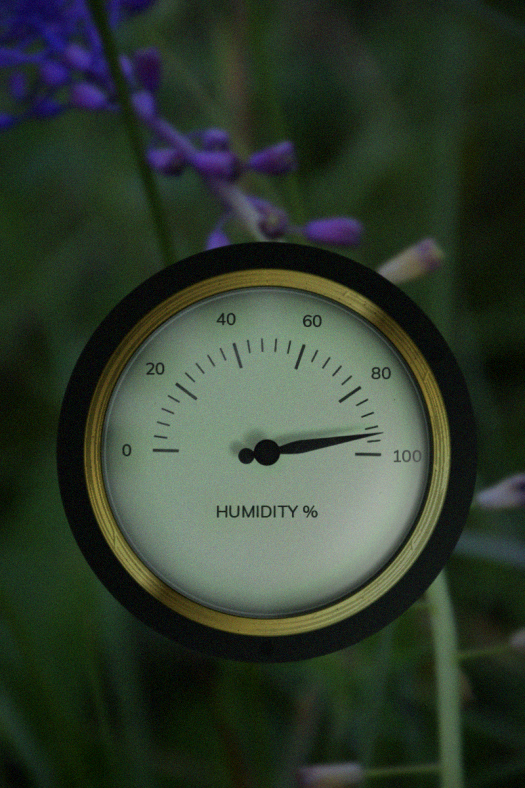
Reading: value=94 unit=%
